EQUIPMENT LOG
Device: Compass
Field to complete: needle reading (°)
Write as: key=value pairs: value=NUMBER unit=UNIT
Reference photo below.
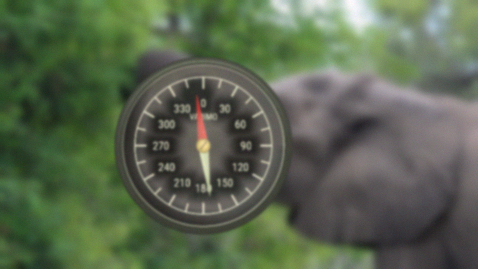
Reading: value=352.5 unit=°
